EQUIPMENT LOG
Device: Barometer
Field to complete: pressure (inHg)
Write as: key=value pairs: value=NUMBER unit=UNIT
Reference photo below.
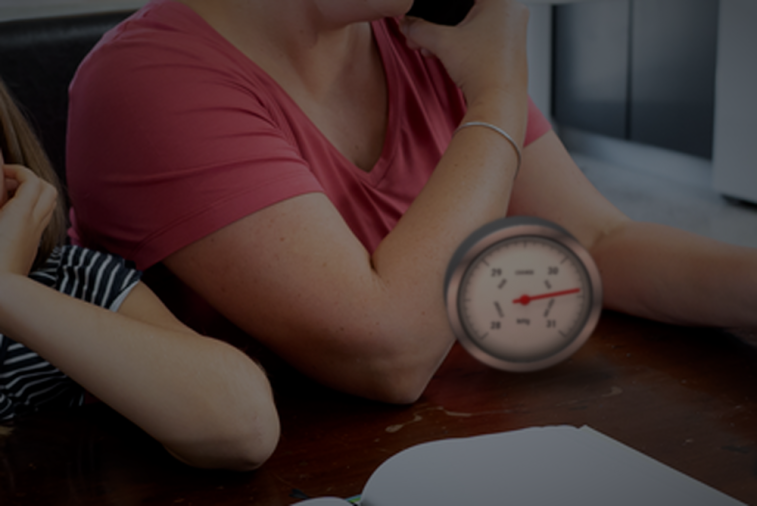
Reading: value=30.4 unit=inHg
